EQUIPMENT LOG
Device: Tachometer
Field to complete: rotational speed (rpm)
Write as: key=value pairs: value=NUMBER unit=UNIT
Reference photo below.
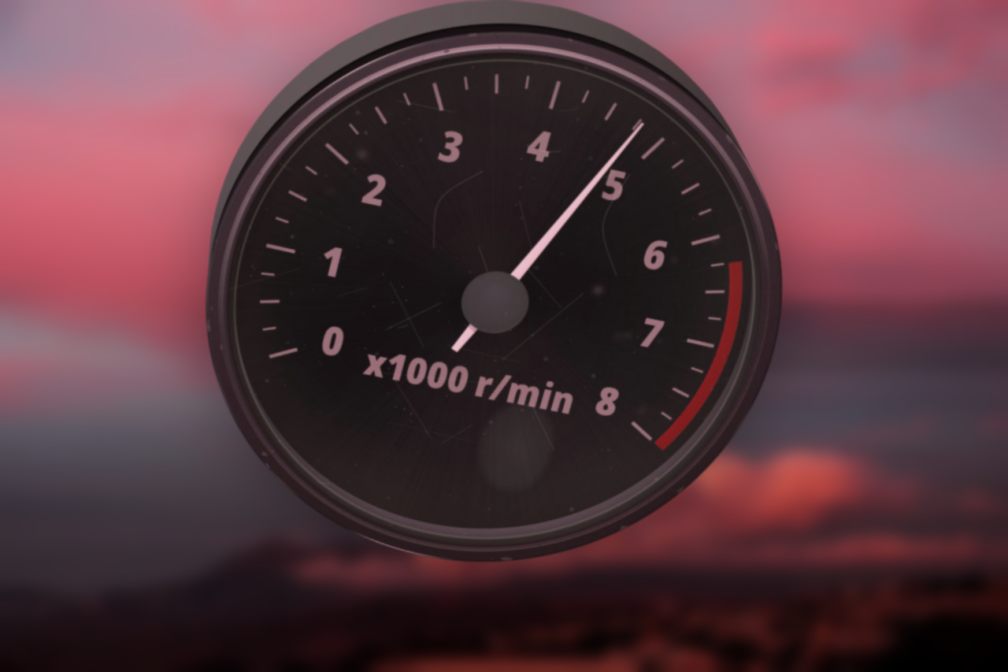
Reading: value=4750 unit=rpm
